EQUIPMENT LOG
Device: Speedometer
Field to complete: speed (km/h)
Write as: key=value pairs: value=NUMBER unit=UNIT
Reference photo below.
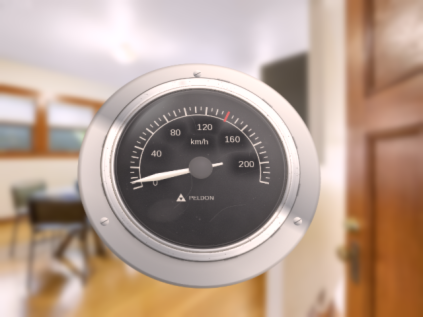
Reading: value=5 unit=km/h
